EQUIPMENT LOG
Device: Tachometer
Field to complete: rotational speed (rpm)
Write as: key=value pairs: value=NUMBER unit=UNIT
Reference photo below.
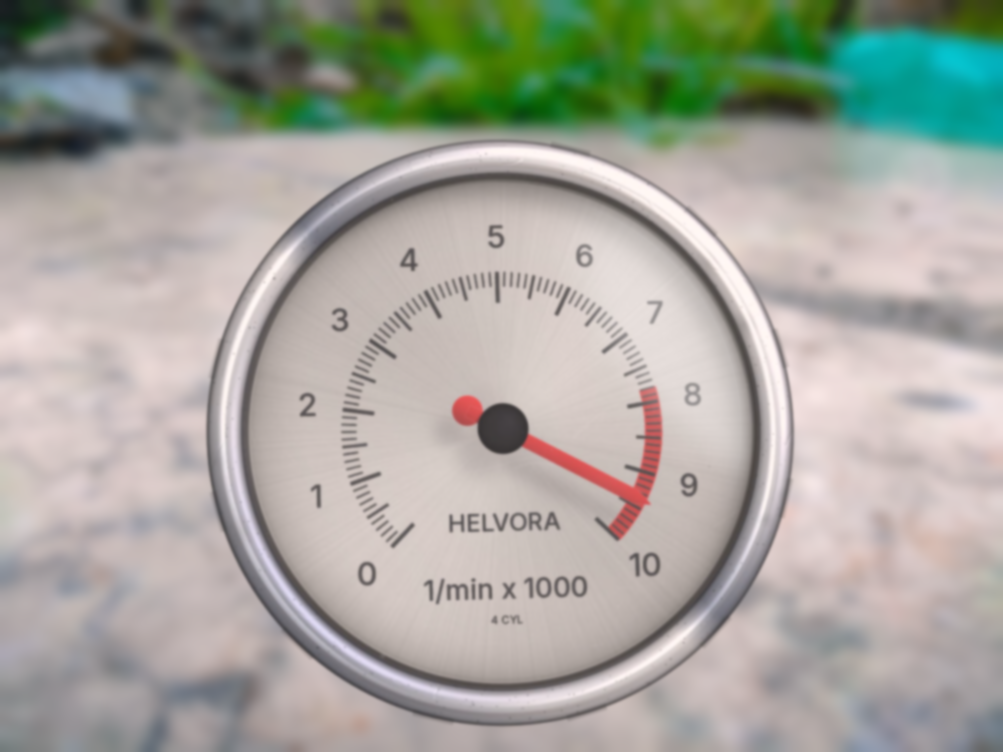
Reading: value=9400 unit=rpm
